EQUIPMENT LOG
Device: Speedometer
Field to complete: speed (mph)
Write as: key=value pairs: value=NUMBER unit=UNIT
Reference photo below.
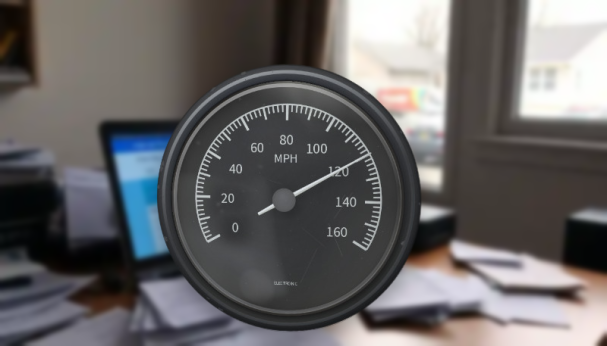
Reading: value=120 unit=mph
